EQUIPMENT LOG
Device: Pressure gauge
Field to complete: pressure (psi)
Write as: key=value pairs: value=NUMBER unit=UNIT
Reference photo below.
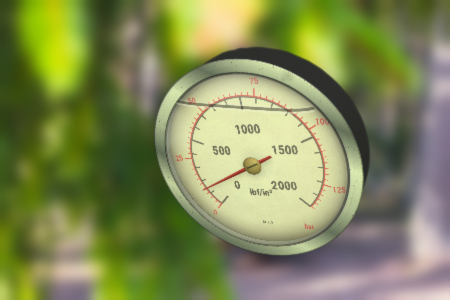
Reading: value=150 unit=psi
